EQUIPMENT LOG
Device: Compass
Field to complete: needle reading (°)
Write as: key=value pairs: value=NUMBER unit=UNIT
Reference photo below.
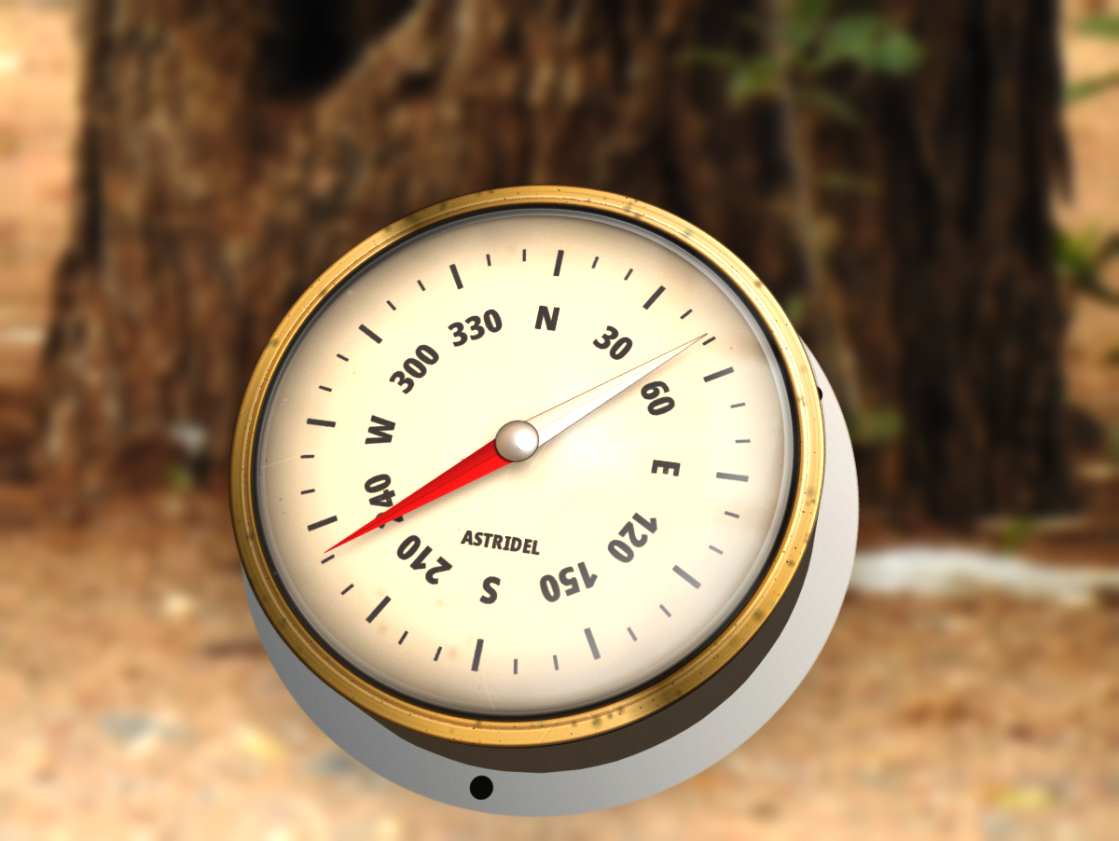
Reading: value=230 unit=°
